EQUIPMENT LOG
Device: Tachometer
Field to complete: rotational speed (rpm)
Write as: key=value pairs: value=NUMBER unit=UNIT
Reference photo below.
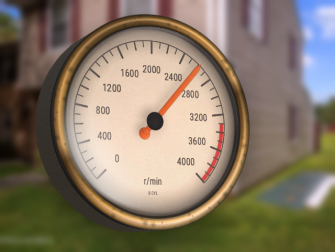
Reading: value=2600 unit=rpm
